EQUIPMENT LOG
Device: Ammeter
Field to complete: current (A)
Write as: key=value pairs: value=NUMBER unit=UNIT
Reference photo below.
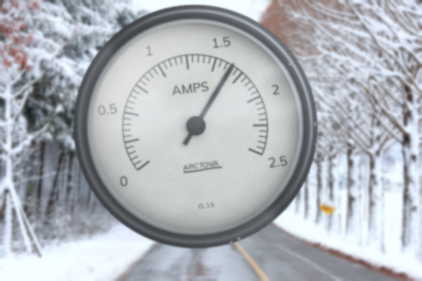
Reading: value=1.65 unit=A
